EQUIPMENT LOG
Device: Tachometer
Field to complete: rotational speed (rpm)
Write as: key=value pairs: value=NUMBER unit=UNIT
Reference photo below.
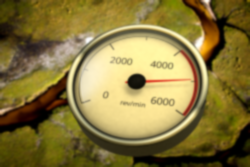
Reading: value=5000 unit=rpm
